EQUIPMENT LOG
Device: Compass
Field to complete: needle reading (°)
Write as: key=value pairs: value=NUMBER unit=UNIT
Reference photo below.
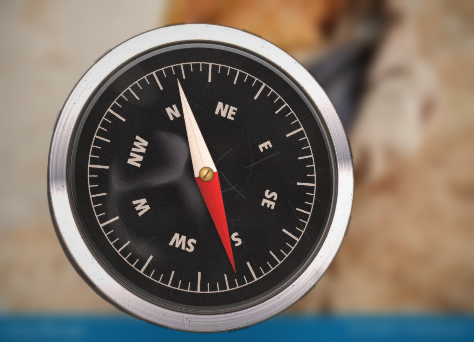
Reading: value=190 unit=°
